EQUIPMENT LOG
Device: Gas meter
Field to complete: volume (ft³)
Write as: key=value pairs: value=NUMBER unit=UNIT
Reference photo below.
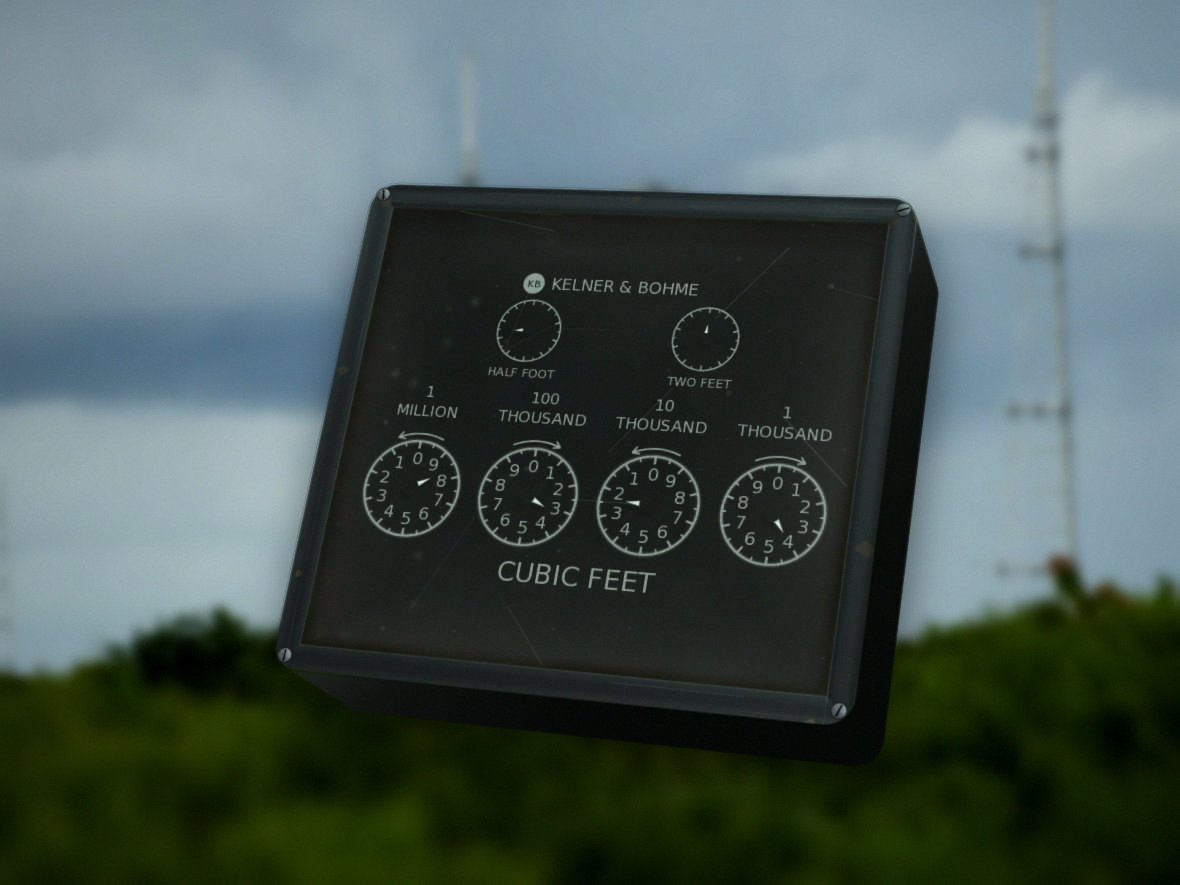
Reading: value=832400 unit=ft³
